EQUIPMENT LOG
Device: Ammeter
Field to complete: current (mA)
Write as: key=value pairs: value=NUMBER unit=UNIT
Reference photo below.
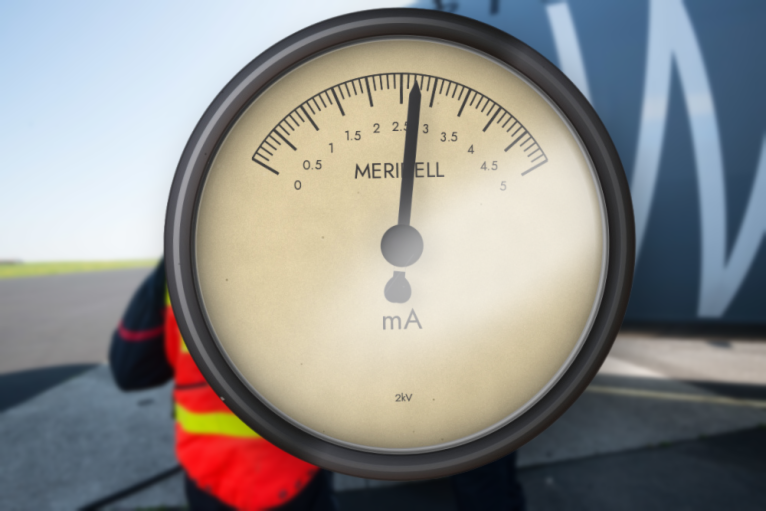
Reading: value=2.7 unit=mA
